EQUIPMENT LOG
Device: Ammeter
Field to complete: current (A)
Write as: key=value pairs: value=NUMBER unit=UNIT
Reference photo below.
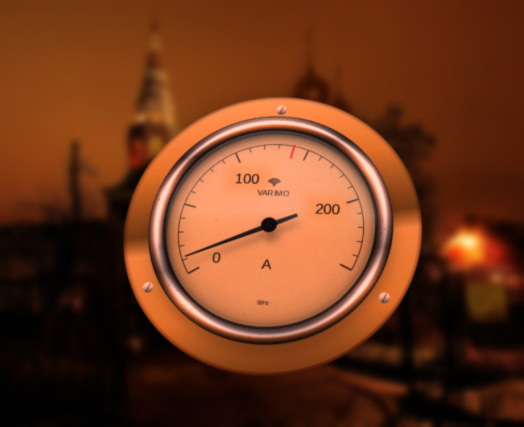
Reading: value=10 unit=A
